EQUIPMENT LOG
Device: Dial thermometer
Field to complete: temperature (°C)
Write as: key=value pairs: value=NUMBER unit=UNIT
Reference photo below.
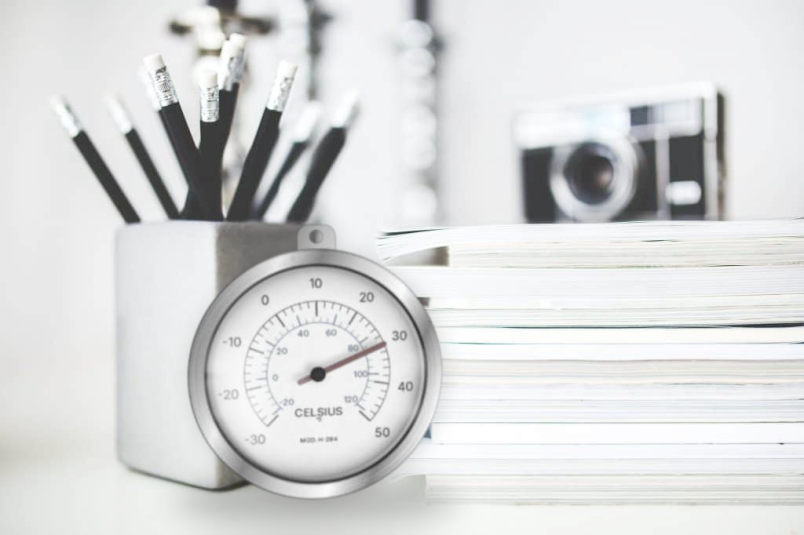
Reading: value=30 unit=°C
